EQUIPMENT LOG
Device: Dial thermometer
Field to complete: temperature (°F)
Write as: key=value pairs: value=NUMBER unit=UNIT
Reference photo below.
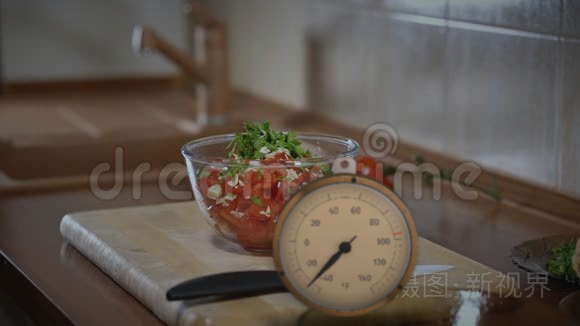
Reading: value=-32 unit=°F
